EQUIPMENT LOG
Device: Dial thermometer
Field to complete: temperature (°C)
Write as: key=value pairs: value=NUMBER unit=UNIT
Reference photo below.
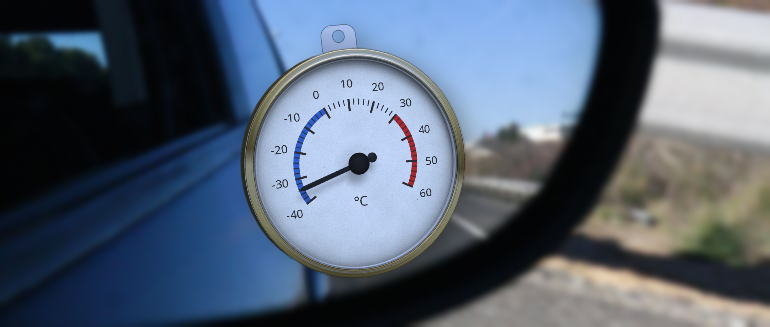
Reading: value=-34 unit=°C
